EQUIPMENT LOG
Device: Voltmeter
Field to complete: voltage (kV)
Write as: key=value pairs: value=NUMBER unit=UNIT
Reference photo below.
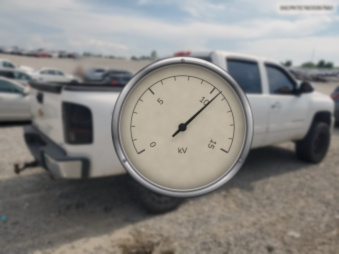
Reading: value=10.5 unit=kV
